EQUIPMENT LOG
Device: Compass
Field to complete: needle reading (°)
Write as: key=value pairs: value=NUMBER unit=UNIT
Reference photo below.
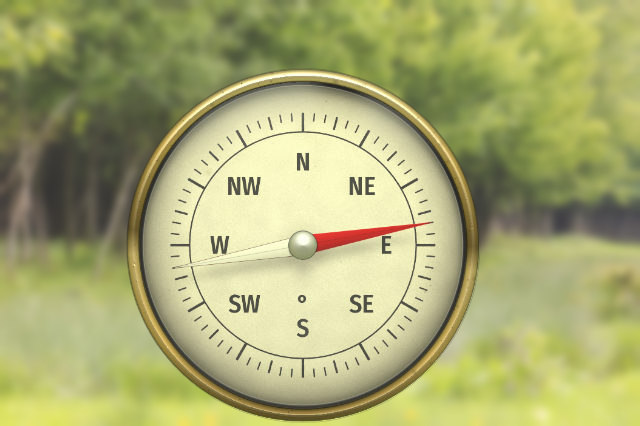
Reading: value=80 unit=°
